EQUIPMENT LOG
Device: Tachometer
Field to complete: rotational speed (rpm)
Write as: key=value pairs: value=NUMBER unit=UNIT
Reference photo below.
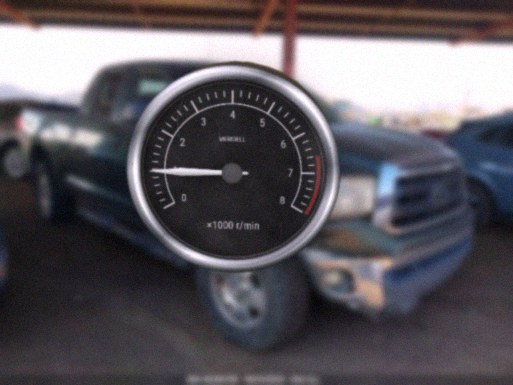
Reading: value=1000 unit=rpm
